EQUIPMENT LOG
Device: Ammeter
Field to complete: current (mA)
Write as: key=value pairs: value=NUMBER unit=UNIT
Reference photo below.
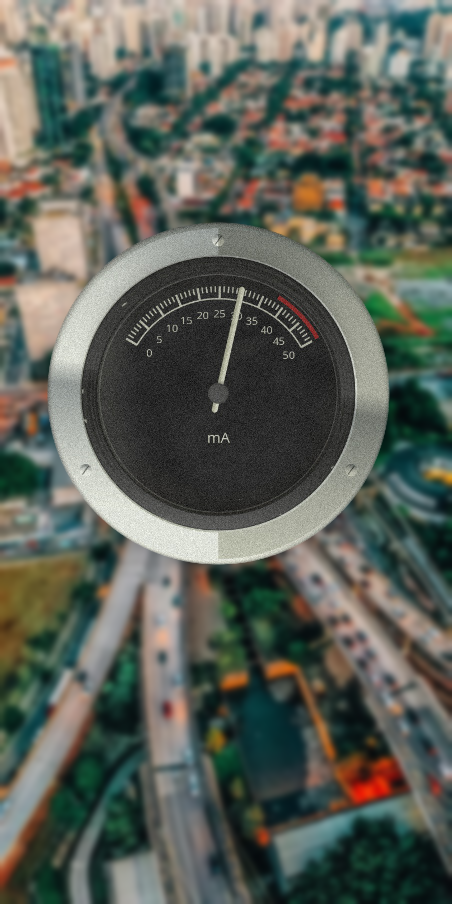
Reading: value=30 unit=mA
